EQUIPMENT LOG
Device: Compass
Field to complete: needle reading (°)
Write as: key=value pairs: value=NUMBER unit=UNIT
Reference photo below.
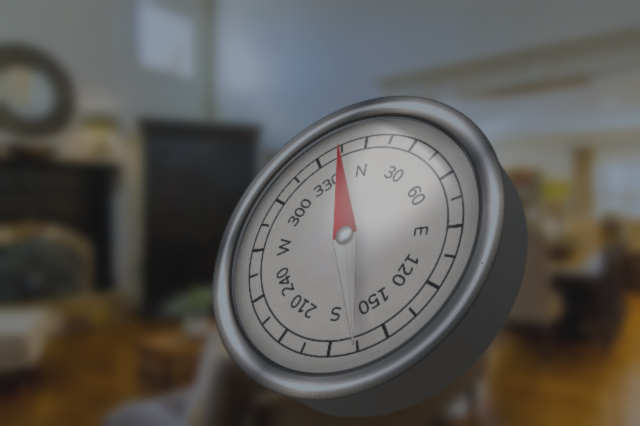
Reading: value=345 unit=°
